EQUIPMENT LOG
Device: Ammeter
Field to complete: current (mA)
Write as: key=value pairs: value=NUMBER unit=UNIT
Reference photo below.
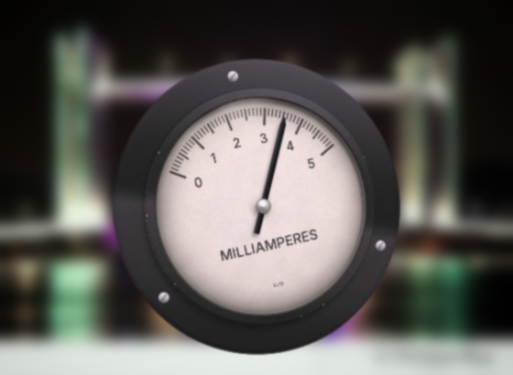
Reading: value=3.5 unit=mA
